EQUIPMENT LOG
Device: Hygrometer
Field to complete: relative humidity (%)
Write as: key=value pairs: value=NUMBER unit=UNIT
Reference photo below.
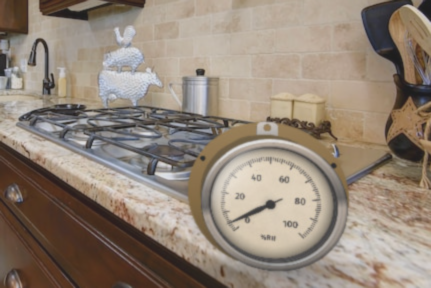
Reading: value=5 unit=%
